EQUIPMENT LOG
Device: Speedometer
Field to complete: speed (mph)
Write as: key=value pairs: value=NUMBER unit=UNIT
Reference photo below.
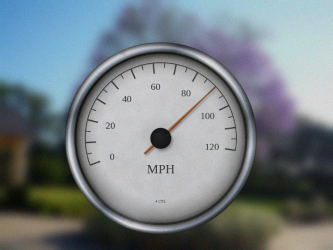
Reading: value=90 unit=mph
